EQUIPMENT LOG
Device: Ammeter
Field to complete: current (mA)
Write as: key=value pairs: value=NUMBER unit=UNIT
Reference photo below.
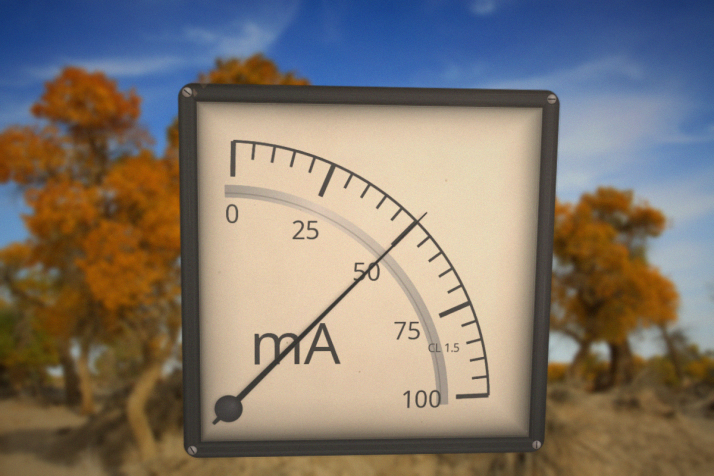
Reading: value=50 unit=mA
